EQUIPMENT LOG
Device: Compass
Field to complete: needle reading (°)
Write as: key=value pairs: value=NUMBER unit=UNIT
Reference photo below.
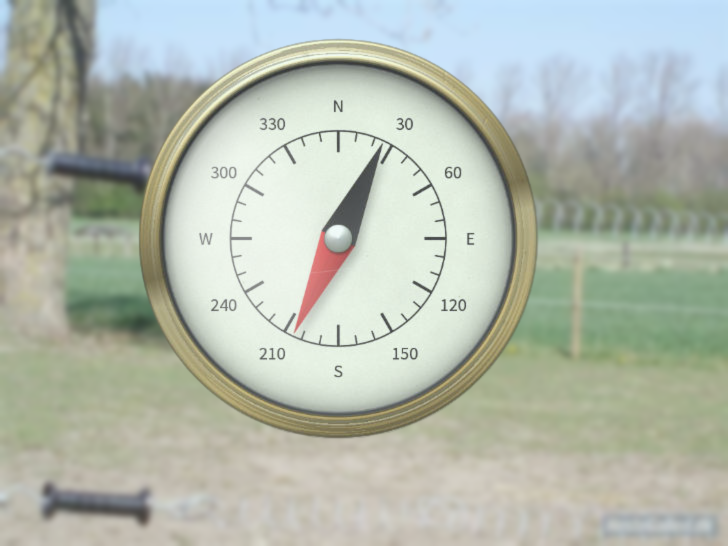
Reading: value=205 unit=°
